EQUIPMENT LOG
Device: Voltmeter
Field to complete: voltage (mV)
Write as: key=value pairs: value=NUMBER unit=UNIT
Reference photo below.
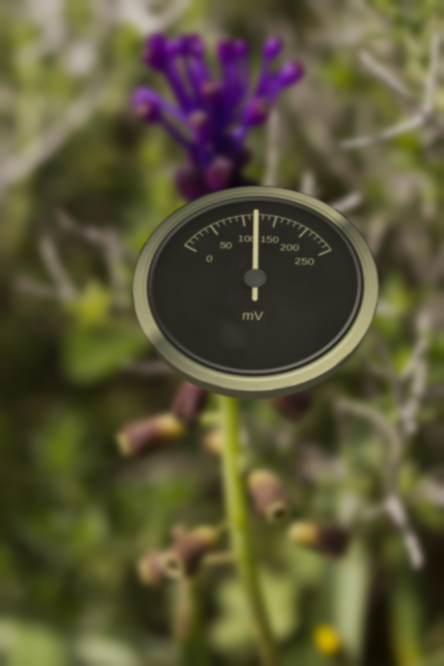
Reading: value=120 unit=mV
